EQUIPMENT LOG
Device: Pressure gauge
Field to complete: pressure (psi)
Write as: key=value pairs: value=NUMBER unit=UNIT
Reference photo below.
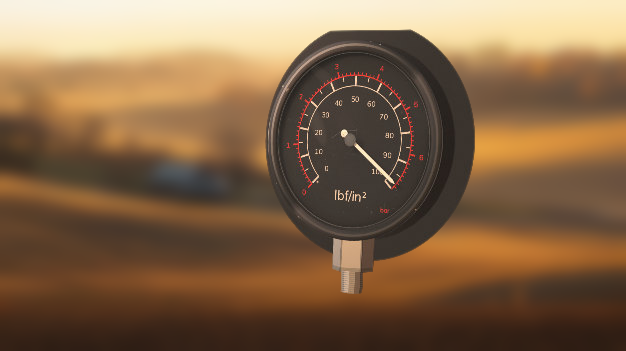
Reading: value=97.5 unit=psi
